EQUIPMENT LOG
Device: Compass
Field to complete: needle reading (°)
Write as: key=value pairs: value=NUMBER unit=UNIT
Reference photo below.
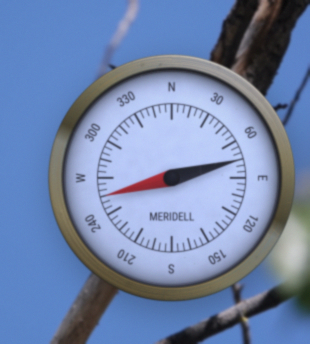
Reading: value=255 unit=°
